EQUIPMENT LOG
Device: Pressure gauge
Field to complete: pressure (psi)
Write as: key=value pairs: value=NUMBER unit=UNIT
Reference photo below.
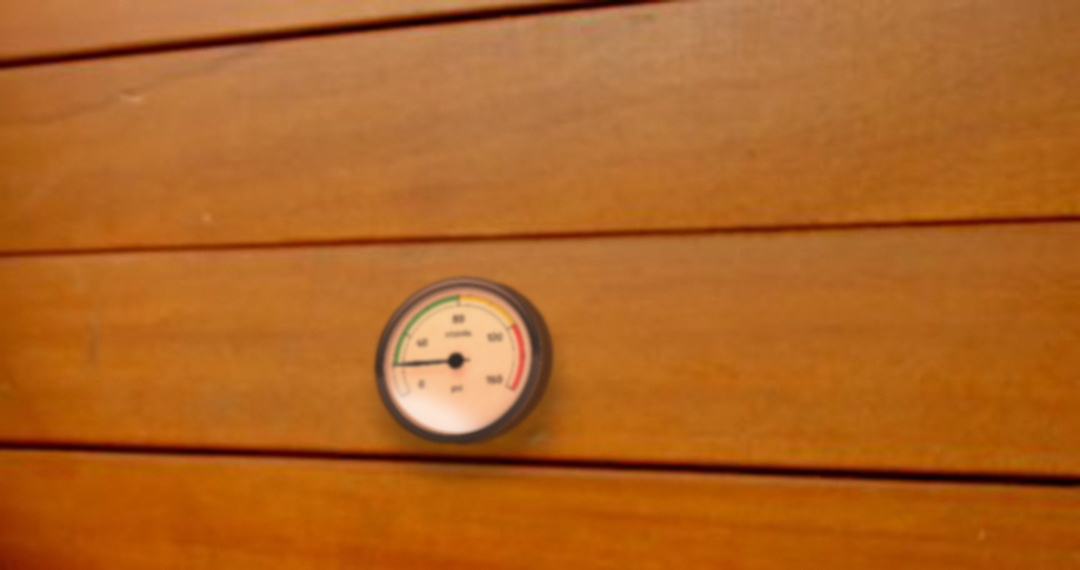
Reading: value=20 unit=psi
